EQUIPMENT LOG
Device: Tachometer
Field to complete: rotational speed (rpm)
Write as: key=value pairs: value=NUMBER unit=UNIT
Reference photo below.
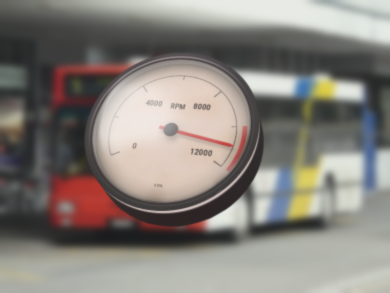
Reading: value=11000 unit=rpm
